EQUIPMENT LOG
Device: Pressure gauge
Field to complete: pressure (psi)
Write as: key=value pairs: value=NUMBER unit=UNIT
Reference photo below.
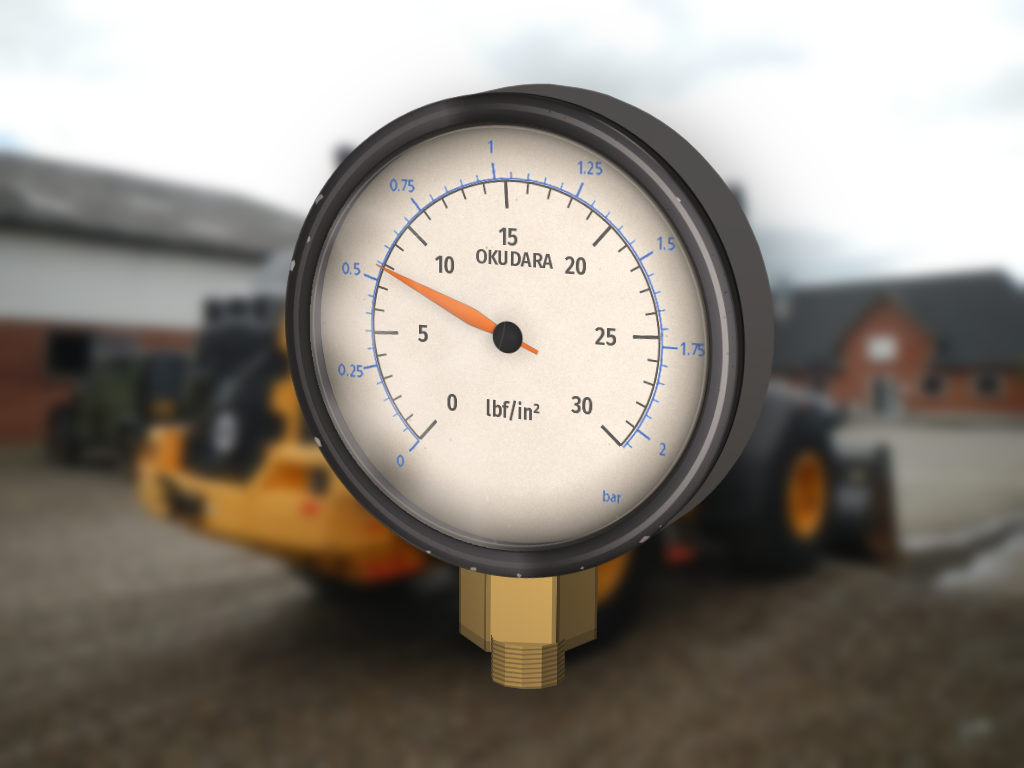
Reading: value=8 unit=psi
